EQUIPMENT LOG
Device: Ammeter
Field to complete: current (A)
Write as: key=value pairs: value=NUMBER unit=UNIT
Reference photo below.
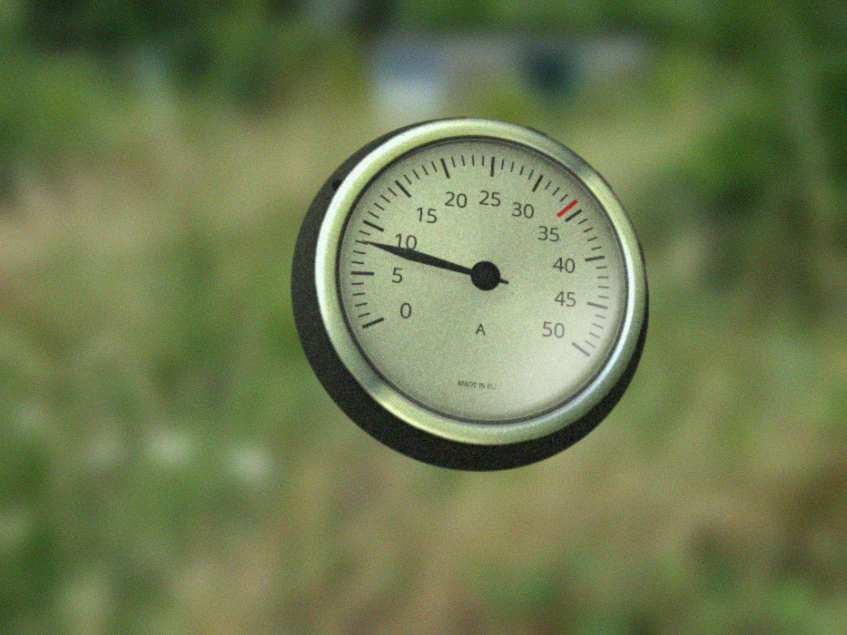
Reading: value=8 unit=A
